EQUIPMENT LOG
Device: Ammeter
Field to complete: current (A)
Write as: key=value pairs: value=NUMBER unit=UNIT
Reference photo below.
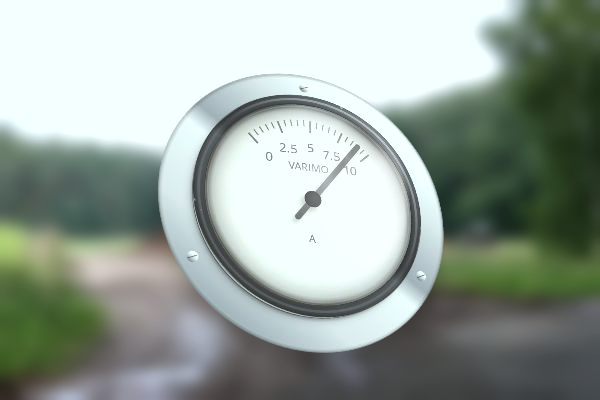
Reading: value=9 unit=A
